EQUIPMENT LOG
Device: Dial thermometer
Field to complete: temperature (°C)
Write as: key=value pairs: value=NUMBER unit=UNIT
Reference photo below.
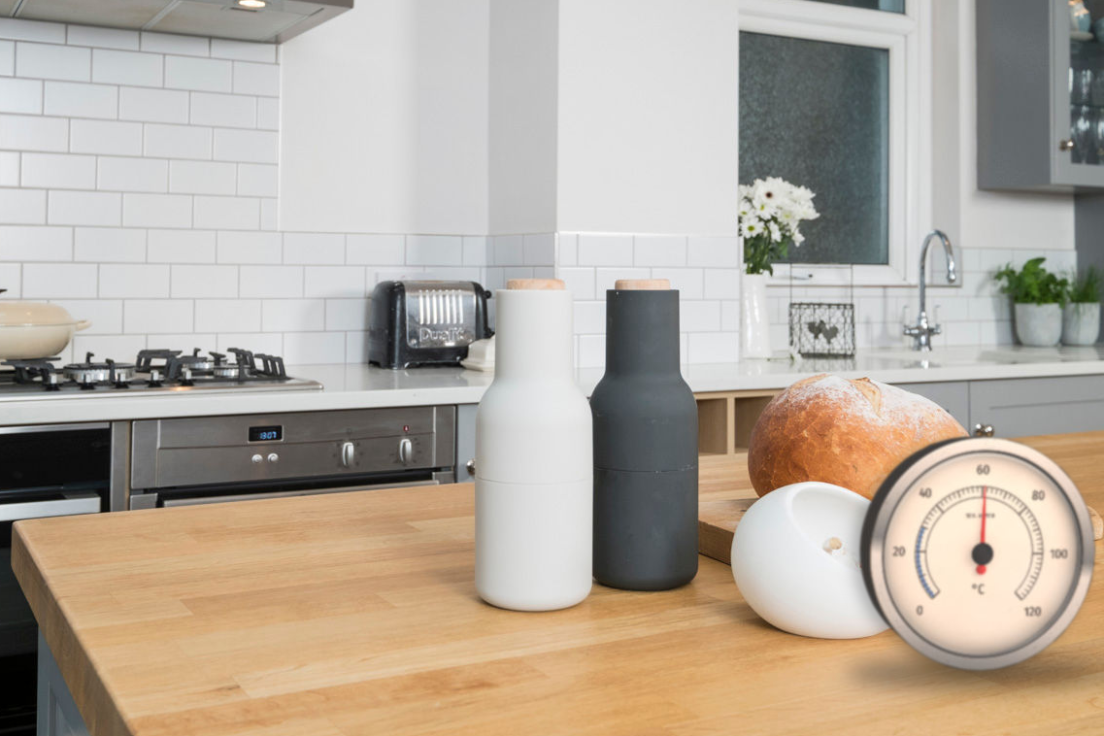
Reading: value=60 unit=°C
